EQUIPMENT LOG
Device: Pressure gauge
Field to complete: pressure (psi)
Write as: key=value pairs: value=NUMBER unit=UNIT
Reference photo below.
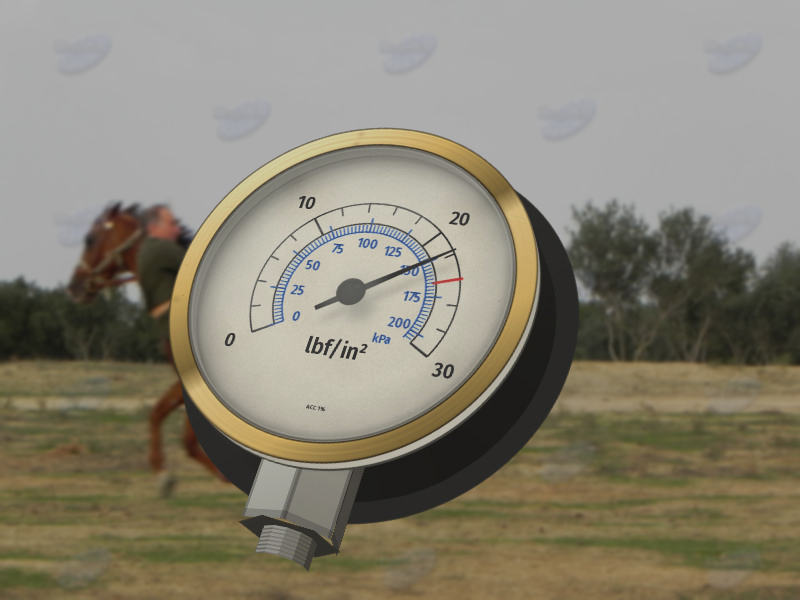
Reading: value=22 unit=psi
